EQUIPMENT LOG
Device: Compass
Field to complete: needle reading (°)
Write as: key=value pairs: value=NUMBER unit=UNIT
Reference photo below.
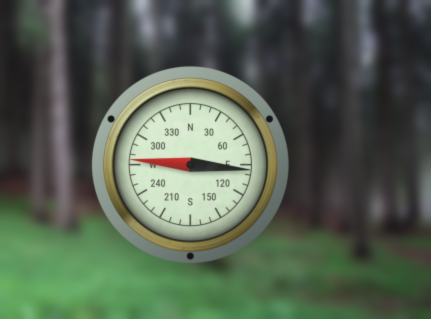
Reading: value=275 unit=°
